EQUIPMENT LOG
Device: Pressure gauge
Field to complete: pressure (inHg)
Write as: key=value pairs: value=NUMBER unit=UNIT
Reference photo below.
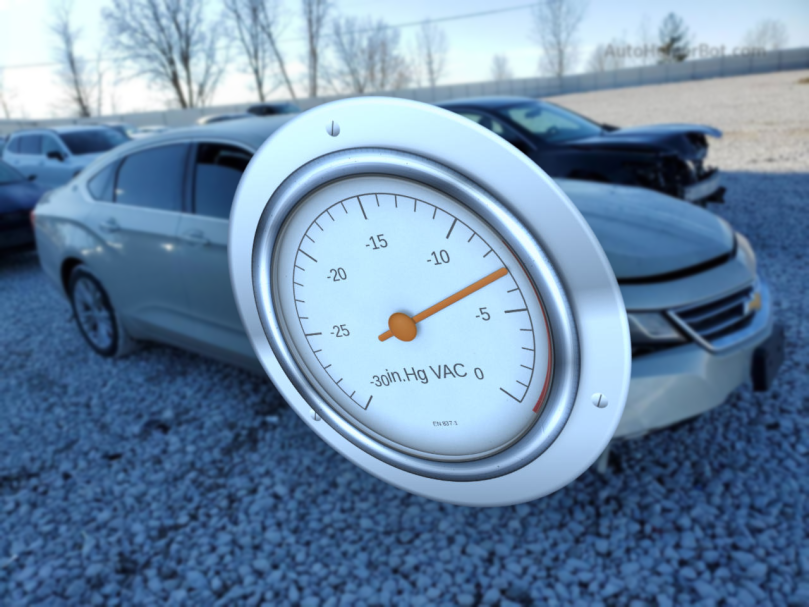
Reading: value=-7 unit=inHg
